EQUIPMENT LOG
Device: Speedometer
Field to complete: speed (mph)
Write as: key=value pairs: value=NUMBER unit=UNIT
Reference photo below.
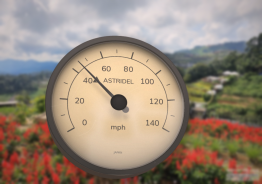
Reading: value=45 unit=mph
